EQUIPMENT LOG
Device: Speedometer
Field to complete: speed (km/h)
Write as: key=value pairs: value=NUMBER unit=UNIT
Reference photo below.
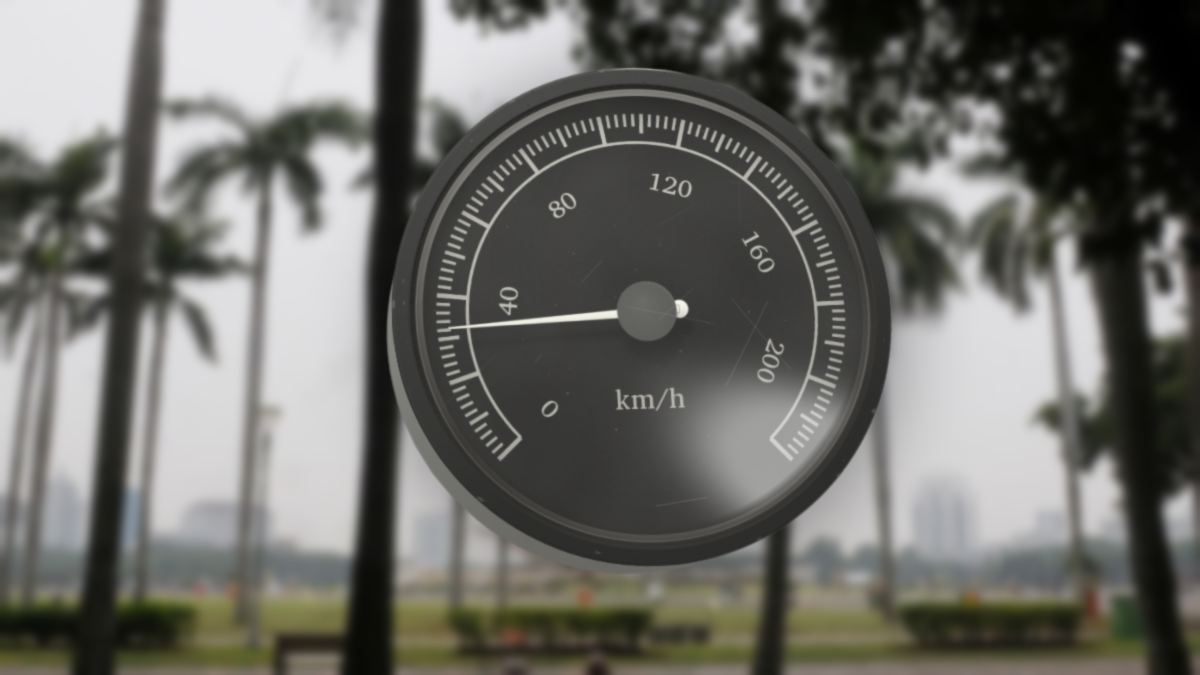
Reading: value=32 unit=km/h
